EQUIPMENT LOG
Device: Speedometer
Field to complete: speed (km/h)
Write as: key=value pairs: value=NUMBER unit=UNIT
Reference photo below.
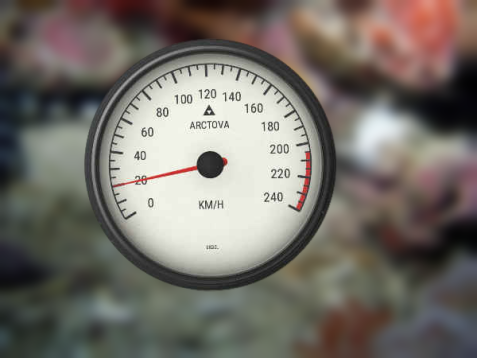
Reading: value=20 unit=km/h
